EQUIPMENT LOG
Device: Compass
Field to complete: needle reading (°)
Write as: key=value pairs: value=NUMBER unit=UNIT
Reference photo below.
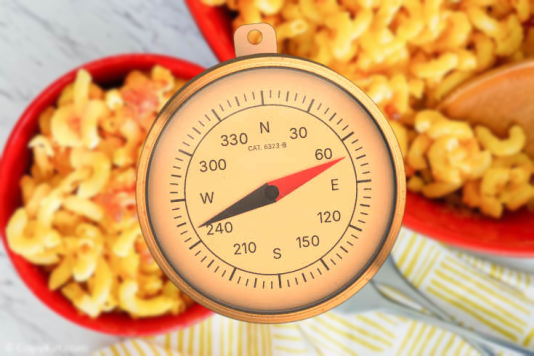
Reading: value=70 unit=°
